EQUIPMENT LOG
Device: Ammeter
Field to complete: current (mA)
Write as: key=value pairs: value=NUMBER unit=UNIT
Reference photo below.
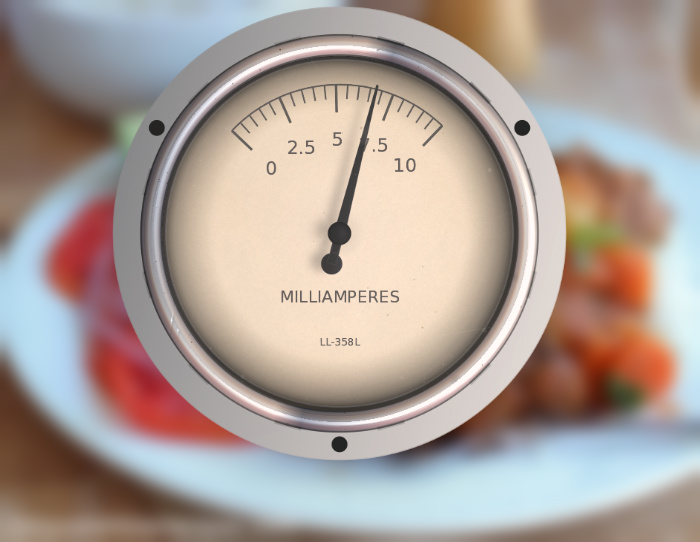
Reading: value=6.75 unit=mA
